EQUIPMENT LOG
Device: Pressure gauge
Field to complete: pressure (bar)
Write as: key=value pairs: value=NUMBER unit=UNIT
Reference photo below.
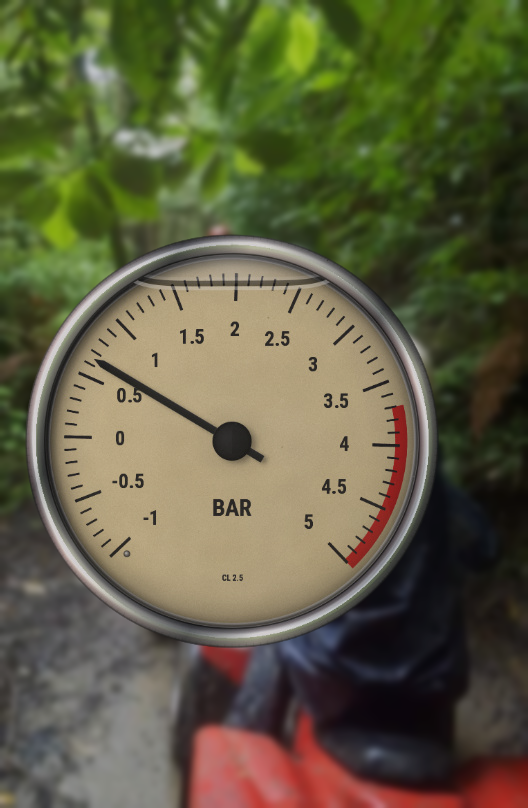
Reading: value=0.65 unit=bar
